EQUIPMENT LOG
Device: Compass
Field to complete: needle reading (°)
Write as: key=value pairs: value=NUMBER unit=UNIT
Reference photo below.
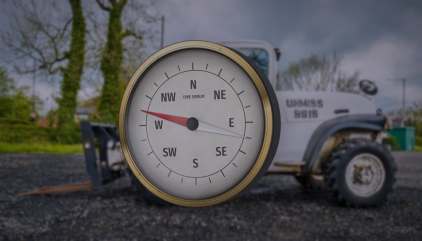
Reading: value=285 unit=°
